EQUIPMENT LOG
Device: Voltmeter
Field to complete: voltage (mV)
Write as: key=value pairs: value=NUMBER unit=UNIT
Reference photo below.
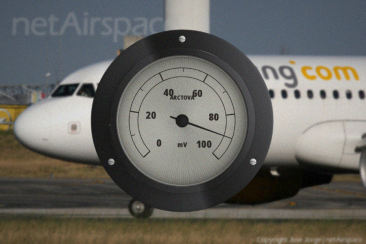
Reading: value=90 unit=mV
